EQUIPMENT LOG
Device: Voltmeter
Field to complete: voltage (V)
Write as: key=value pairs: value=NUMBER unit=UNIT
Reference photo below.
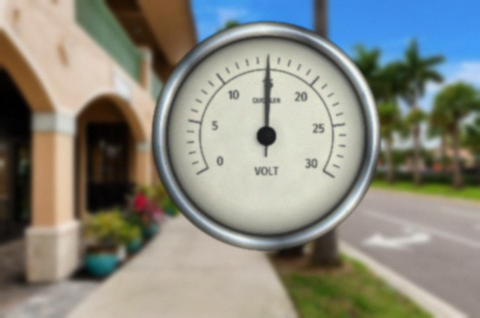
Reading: value=15 unit=V
